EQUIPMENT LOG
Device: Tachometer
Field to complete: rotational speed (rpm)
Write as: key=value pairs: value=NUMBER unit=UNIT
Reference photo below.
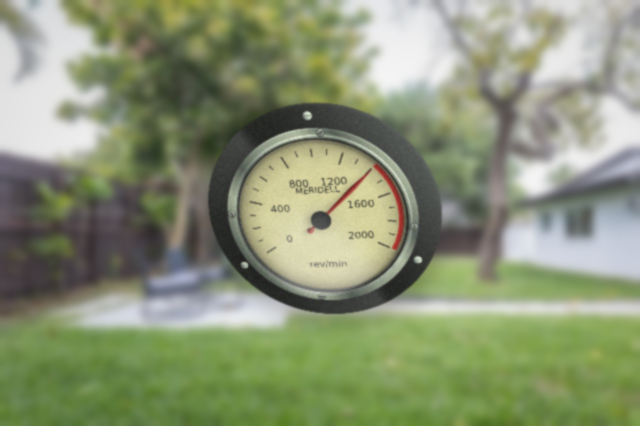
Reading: value=1400 unit=rpm
